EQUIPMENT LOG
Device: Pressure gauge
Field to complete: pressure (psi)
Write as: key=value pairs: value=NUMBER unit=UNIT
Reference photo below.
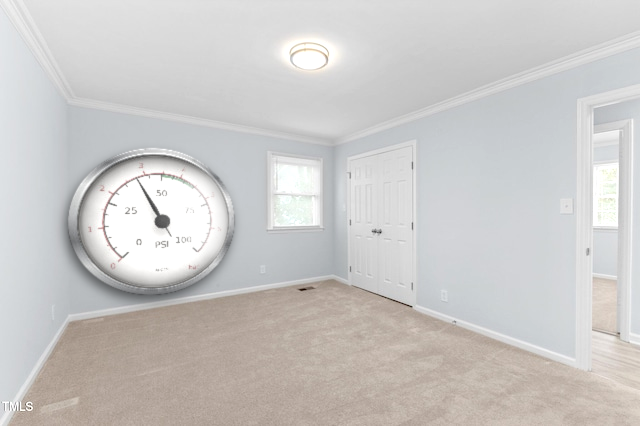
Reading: value=40 unit=psi
